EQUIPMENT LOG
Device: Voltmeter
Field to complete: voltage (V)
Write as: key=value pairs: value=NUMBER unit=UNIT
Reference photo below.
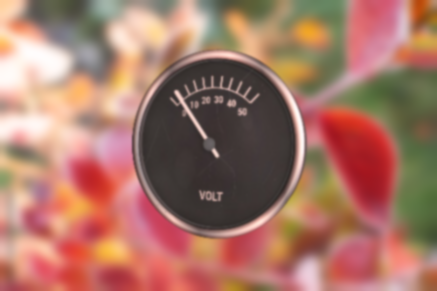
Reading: value=5 unit=V
